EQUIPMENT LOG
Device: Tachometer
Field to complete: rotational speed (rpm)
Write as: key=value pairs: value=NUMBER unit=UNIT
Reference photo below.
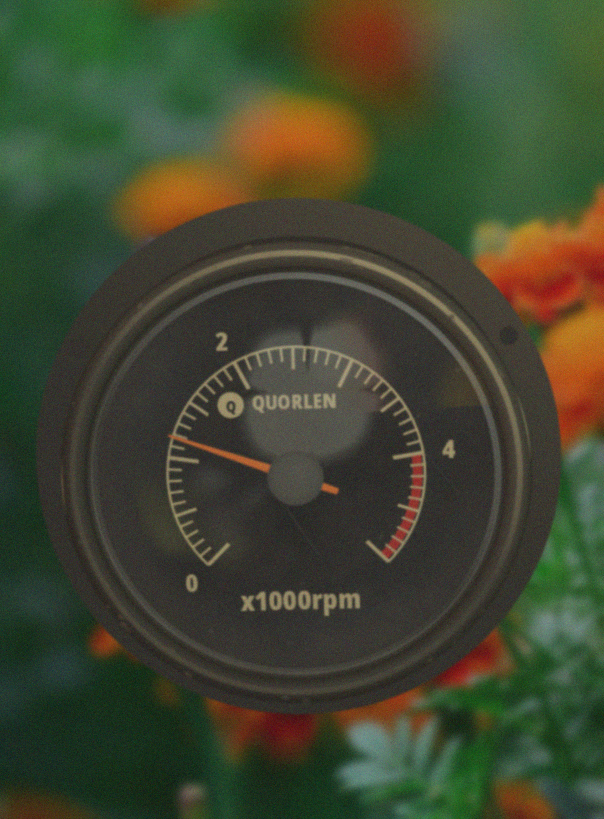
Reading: value=1200 unit=rpm
